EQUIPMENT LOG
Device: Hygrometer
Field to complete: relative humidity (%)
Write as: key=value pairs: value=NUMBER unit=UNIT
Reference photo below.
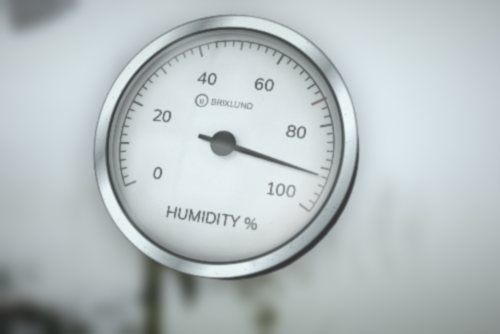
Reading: value=92 unit=%
